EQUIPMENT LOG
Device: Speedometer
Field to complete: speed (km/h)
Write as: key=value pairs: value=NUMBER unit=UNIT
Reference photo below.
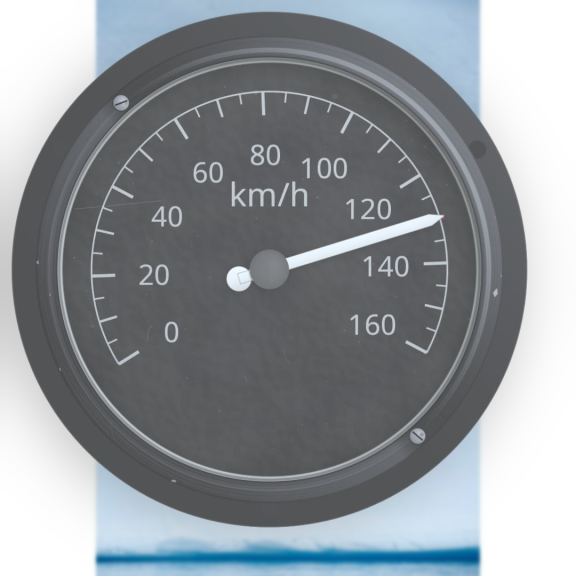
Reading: value=130 unit=km/h
